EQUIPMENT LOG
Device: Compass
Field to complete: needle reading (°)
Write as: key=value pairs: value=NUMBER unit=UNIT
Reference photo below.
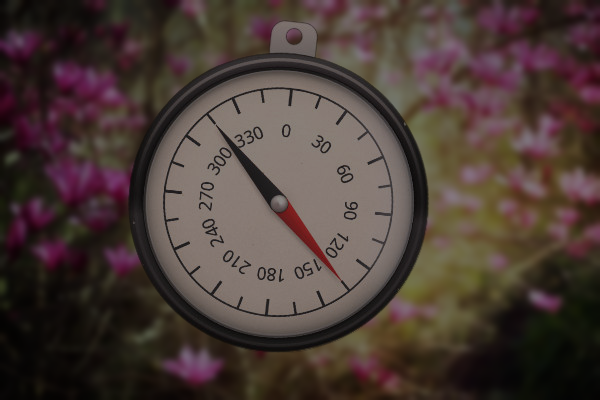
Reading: value=135 unit=°
